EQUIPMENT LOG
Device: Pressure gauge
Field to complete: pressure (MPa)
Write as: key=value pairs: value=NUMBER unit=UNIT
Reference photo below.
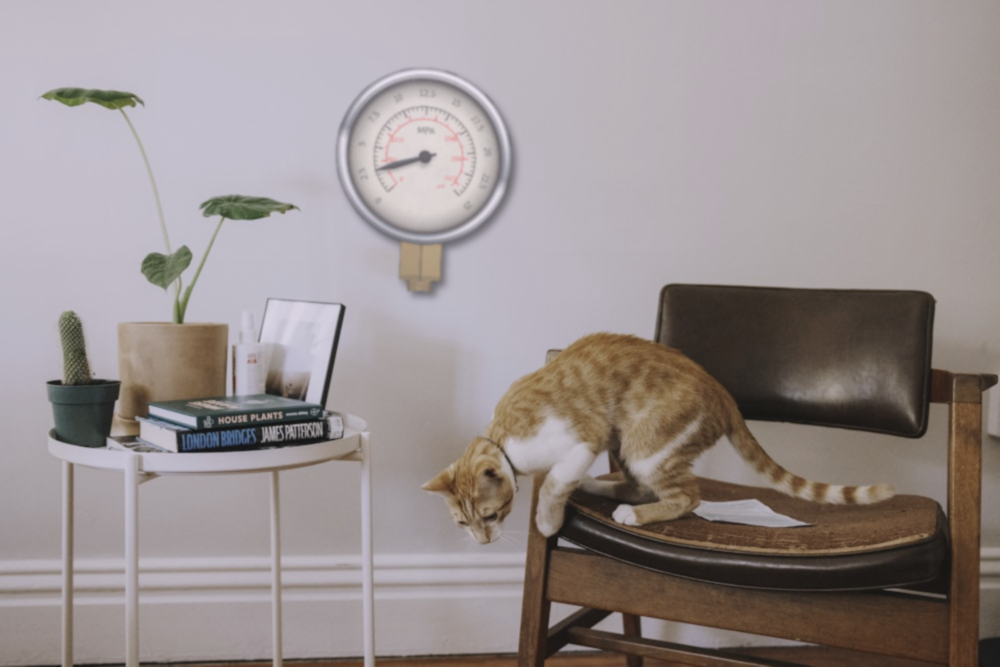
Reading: value=2.5 unit=MPa
